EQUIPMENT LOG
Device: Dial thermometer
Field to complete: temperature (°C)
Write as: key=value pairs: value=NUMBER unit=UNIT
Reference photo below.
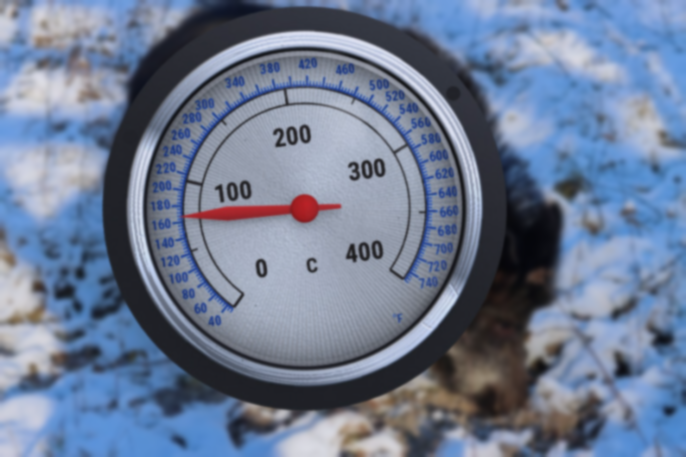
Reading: value=75 unit=°C
